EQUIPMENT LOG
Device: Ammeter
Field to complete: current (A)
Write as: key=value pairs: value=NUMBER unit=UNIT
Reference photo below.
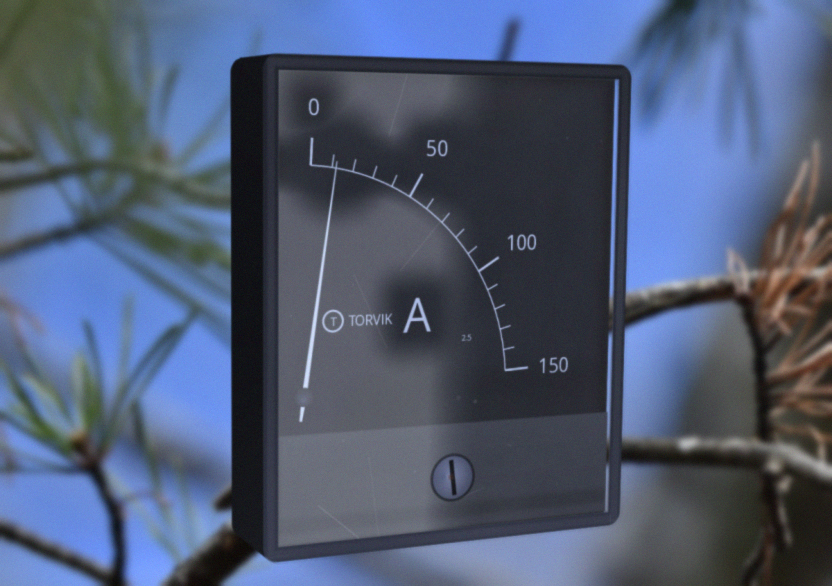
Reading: value=10 unit=A
